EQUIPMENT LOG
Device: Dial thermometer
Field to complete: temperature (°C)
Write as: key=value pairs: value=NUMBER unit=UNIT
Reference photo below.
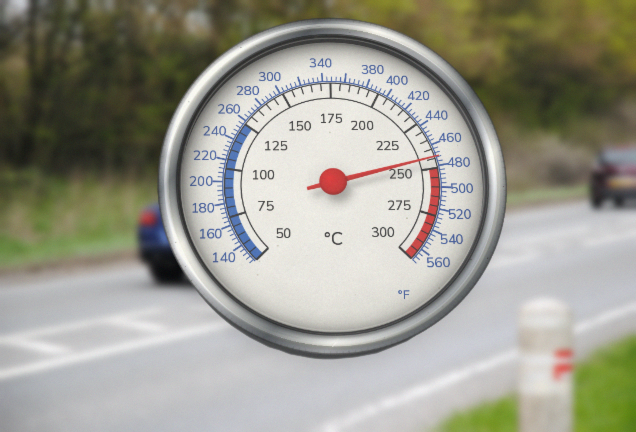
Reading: value=245 unit=°C
